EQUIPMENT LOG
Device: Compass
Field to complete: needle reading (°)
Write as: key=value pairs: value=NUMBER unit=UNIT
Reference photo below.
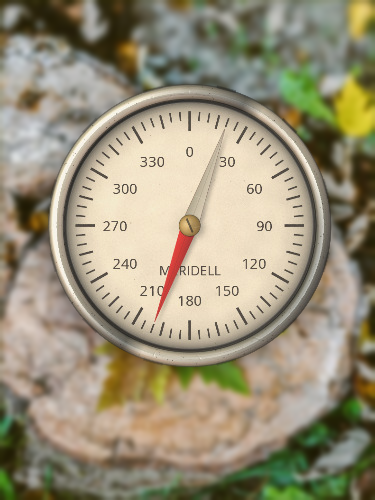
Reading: value=200 unit=°
